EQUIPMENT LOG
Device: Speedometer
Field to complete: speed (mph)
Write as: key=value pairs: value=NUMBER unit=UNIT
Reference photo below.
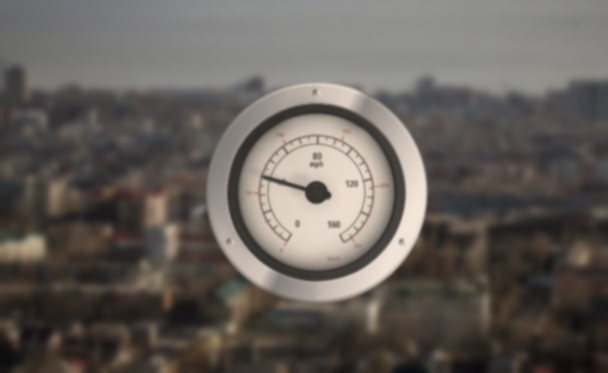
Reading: value=40 unit=mph
